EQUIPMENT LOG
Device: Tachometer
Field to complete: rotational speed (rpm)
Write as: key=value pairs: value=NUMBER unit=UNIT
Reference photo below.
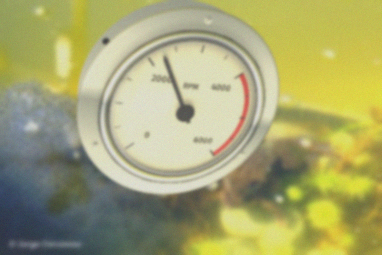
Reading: value=2250 unit=rpm
